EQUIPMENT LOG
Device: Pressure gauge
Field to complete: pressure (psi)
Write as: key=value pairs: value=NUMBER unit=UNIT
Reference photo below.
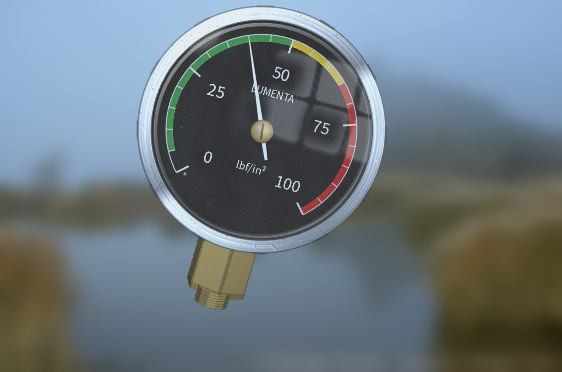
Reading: value=40 unit=psi
